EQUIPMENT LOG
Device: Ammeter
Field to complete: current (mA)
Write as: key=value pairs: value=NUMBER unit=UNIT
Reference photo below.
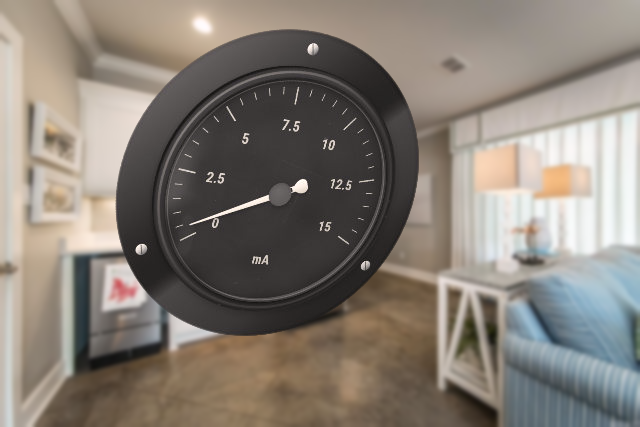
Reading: value=0.5 unit=mA
